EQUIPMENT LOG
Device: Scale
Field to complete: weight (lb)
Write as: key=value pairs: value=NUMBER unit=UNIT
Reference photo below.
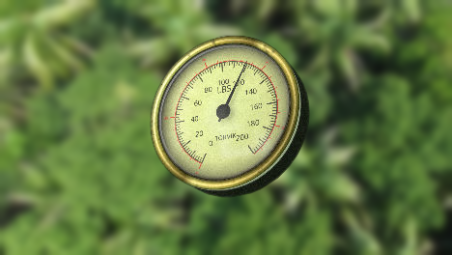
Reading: value=120 unit=lb
